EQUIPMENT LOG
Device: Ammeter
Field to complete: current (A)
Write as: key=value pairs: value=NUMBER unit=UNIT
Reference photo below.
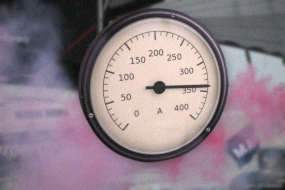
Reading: value=340 unit=A
